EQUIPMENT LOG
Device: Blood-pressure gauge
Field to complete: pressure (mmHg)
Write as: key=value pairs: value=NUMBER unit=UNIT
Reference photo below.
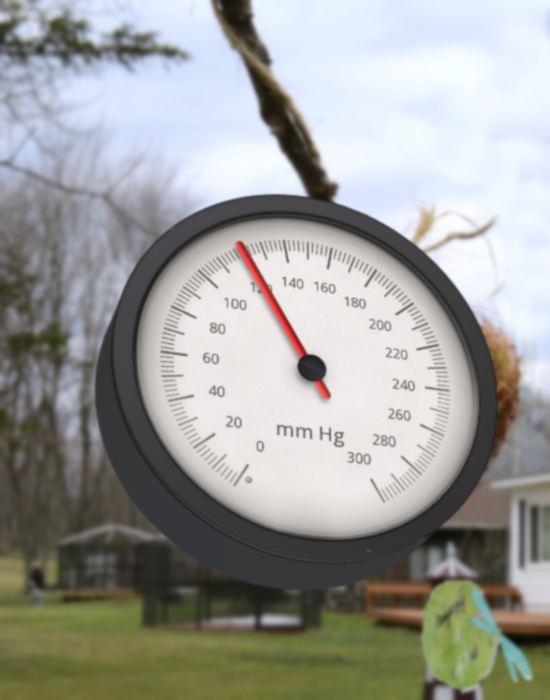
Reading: value=120 unit=mmHg
